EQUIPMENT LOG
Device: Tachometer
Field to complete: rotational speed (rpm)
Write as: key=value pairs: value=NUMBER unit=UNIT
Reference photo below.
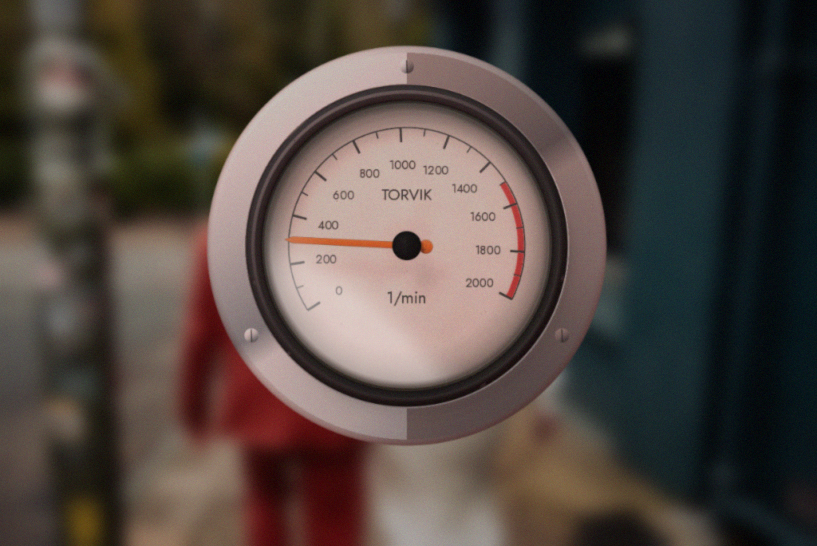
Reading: value=300 unit=rpm
